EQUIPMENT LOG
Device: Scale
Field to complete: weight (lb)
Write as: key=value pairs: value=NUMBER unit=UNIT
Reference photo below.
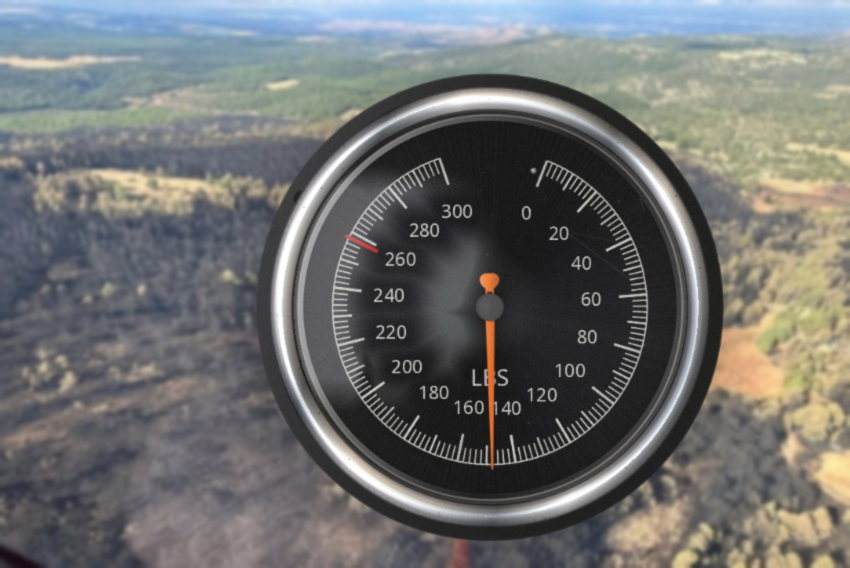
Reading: value=148 unit=lb
